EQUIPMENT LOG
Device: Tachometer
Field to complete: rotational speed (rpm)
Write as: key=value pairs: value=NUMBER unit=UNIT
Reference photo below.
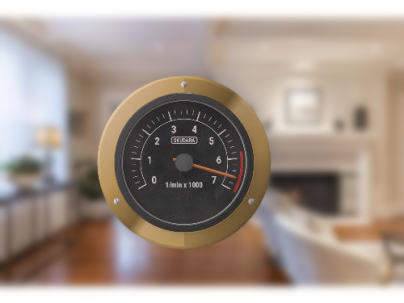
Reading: value=6600 unit=rpm
